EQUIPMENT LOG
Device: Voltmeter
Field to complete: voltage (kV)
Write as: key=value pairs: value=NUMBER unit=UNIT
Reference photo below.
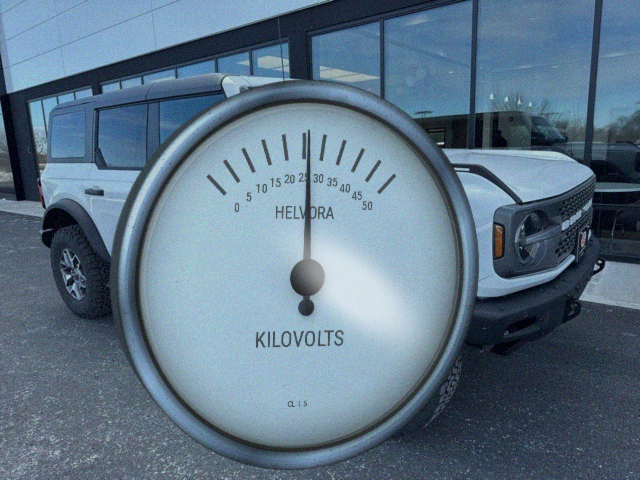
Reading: value=25 unit=kV
